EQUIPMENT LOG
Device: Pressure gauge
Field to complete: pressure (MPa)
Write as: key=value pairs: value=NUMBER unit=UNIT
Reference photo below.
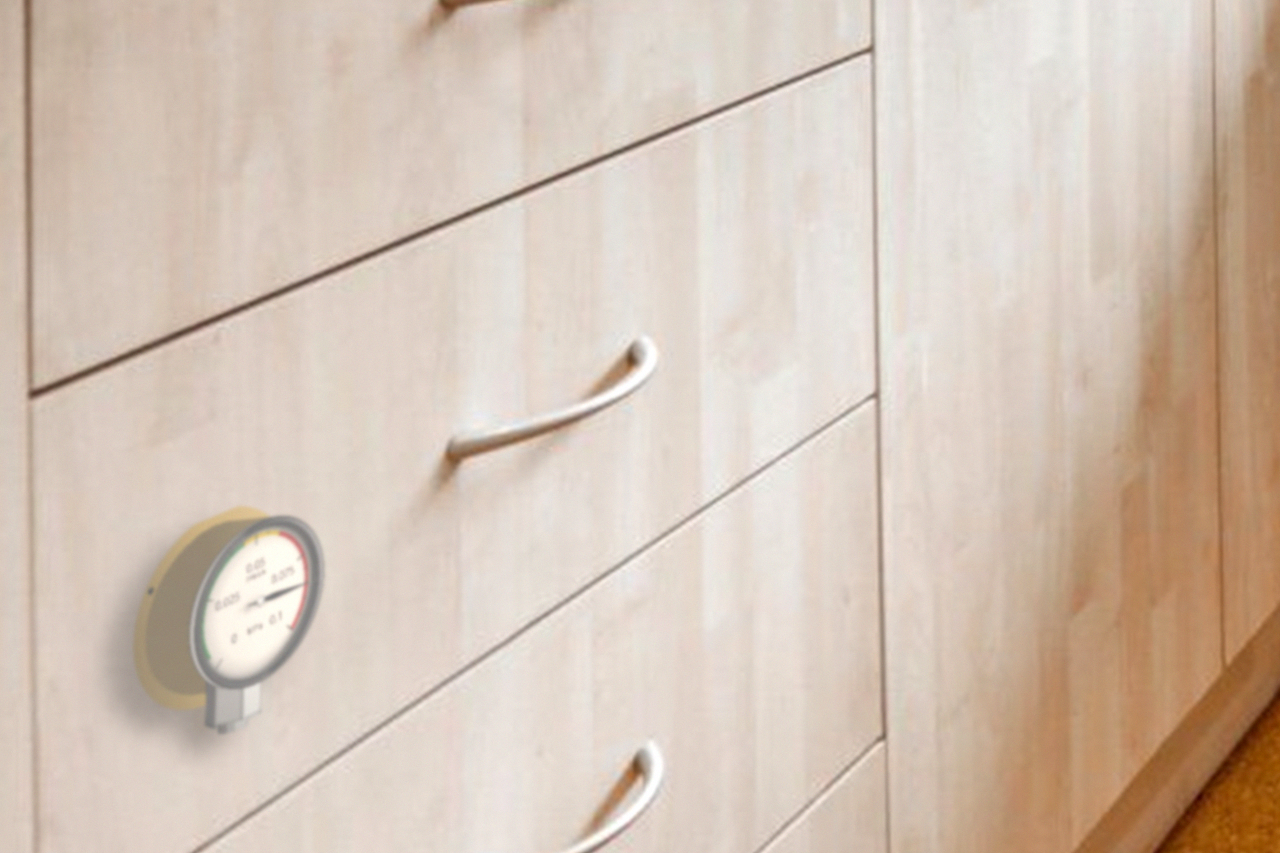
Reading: value=0.085 unit=MPa
